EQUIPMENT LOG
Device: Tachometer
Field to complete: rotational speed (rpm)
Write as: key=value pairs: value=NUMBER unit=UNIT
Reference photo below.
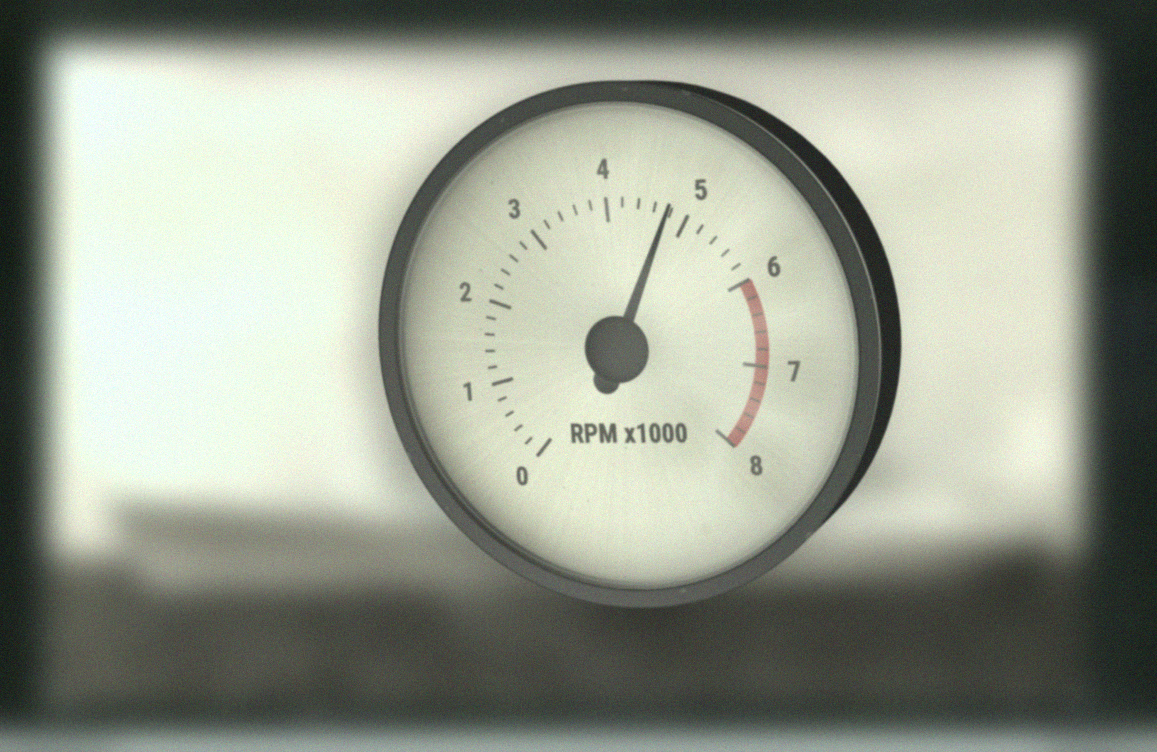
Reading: value=4800 unit=rpm
